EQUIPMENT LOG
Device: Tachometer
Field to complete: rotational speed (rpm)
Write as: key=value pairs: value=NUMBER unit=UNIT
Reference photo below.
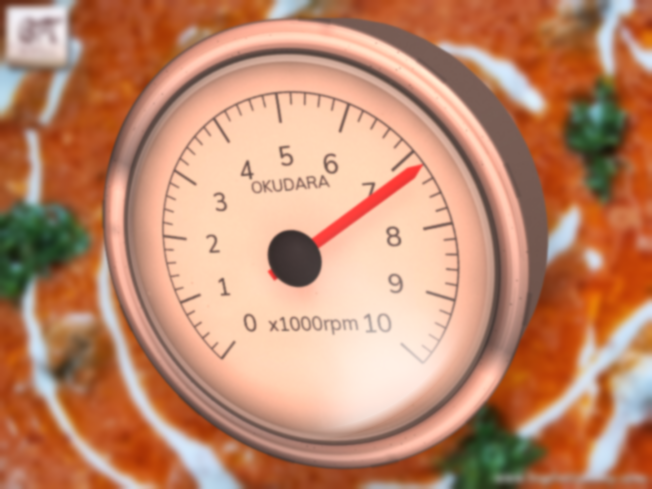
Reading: value=7200 unit=rpm
